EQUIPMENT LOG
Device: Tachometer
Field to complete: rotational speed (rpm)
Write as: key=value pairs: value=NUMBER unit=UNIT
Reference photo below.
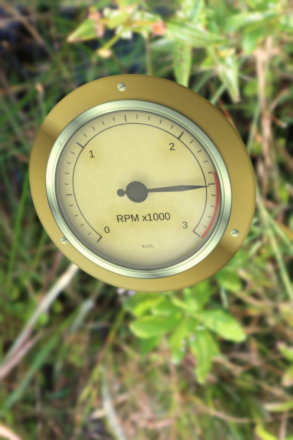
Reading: value=2500 unit=rpm
